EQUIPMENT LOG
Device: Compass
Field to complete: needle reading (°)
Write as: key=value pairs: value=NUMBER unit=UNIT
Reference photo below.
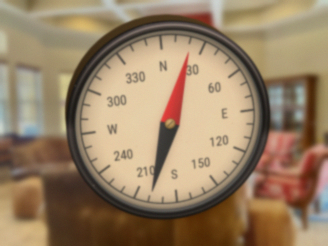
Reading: value=20 unit=°
